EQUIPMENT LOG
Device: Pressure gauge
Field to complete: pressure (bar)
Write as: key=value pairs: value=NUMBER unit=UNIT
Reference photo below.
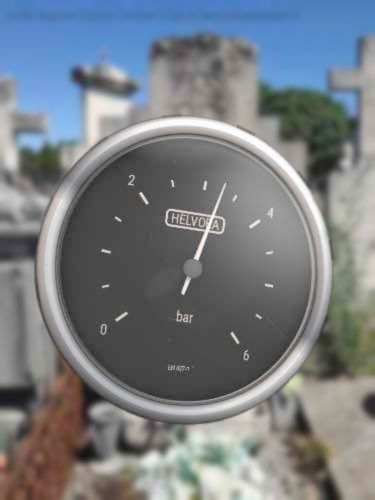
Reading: value=3.25 unit=bar
